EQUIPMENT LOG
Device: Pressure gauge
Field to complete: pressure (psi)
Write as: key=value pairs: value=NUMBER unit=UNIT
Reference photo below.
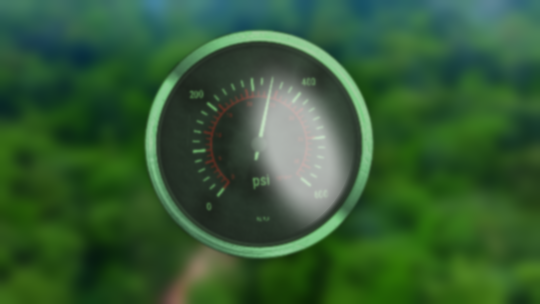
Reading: value=340 unit=psi
